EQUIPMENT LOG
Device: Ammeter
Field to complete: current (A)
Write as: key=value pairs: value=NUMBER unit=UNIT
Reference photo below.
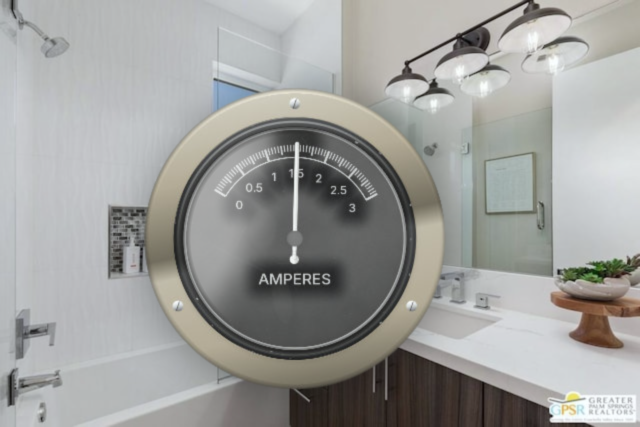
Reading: value=1.5 unit=A
